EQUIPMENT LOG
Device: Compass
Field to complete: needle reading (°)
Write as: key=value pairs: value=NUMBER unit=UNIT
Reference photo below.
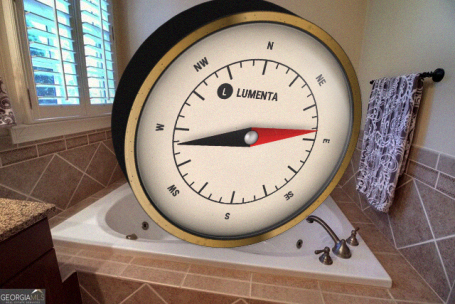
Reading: value=80 unit=°
